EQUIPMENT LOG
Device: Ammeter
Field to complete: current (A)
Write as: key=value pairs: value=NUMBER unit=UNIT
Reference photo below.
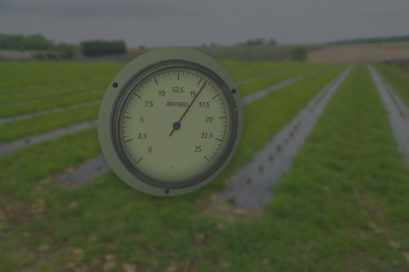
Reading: value=15.5 unit=A
